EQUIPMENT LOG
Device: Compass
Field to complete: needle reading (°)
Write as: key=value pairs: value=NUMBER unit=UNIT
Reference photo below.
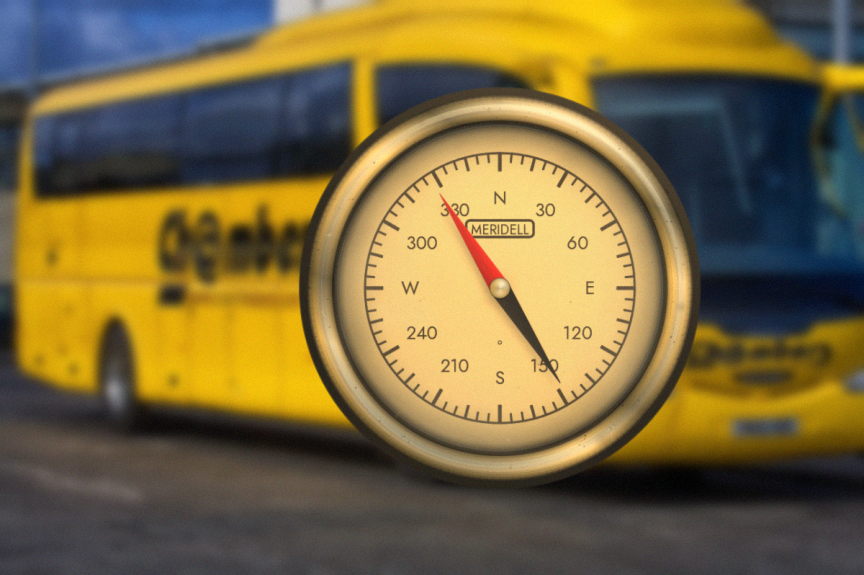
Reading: value=327.5 unit=°
